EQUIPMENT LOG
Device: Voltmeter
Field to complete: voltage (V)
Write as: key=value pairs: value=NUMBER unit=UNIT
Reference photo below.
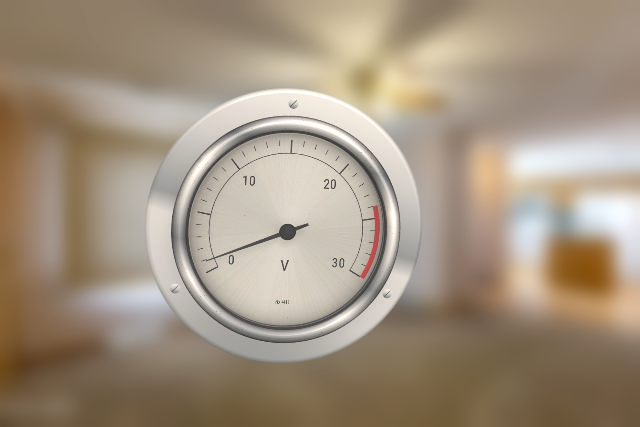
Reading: value=1 unit=V
